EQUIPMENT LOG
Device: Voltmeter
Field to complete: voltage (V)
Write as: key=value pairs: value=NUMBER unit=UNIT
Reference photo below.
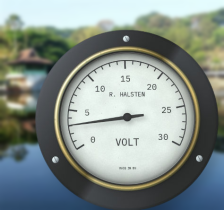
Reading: value=3 unit=V
